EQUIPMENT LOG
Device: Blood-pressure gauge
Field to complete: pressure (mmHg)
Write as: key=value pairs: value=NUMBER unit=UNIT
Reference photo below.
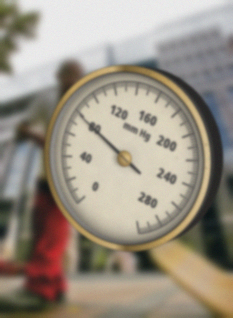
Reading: value=80 unit=mmHg
